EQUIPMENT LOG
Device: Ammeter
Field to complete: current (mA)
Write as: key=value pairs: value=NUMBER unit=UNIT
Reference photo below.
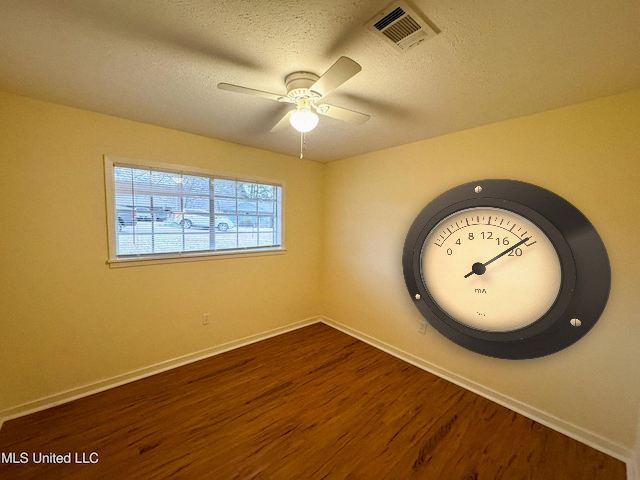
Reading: value=19 unit=mA
